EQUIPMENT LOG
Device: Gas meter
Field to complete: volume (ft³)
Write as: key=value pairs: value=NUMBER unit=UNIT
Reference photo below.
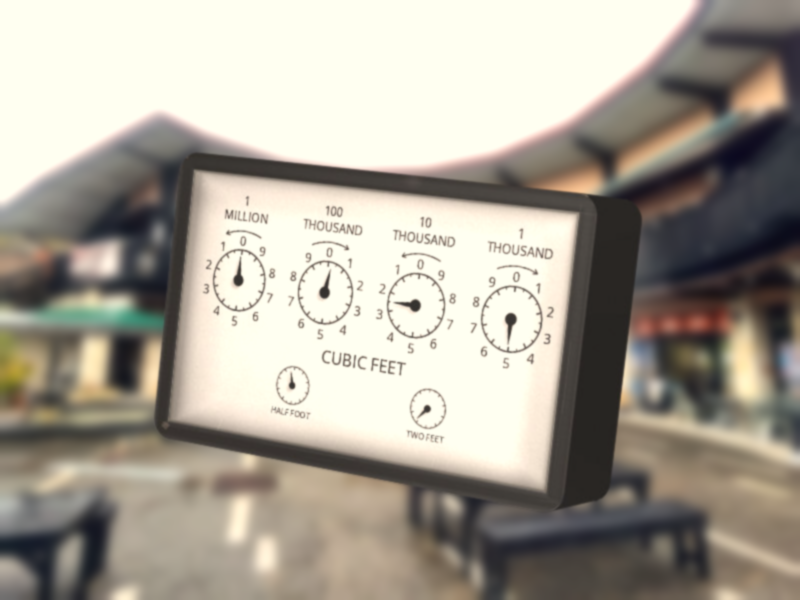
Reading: value=2500 unit=ft³
